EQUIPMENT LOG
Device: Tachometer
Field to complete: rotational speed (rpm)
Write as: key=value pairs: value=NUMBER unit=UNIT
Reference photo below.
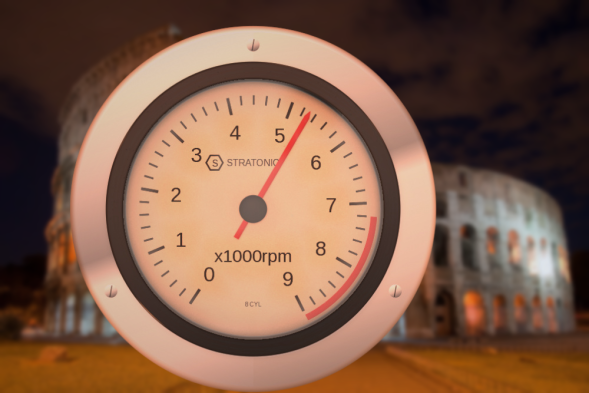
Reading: value=5300 unit=rpm
